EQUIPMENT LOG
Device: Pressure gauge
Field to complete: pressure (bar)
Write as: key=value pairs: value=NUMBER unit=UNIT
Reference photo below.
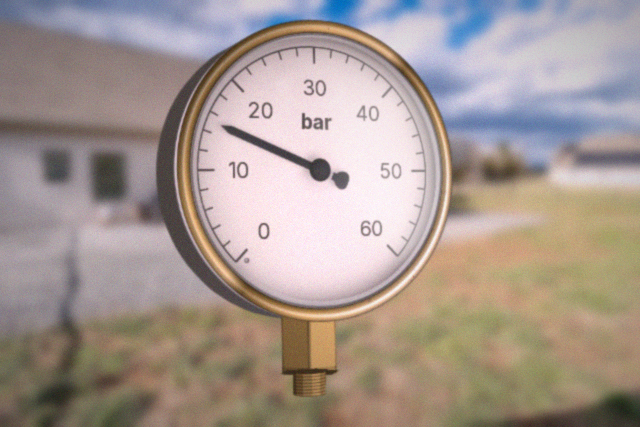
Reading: value=15 unit=bar
